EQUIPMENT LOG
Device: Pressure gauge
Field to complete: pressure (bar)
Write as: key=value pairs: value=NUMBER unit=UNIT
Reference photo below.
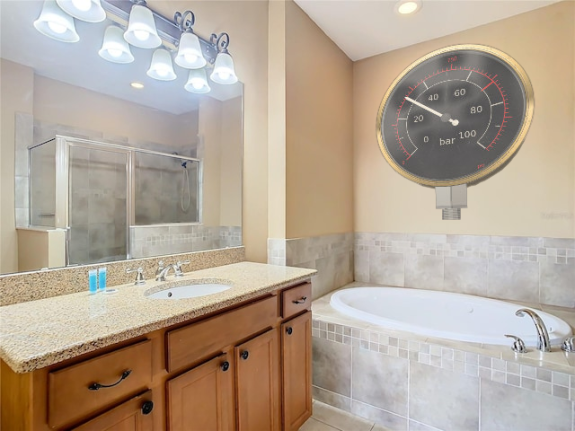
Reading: value=30 unit=bar
